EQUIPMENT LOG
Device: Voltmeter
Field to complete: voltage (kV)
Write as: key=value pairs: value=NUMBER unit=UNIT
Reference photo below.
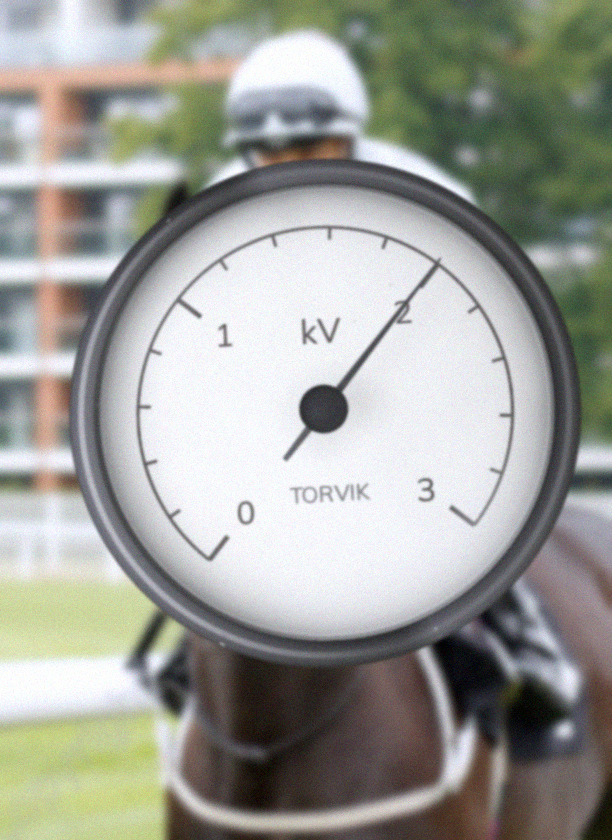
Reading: value=2 unit=kV
